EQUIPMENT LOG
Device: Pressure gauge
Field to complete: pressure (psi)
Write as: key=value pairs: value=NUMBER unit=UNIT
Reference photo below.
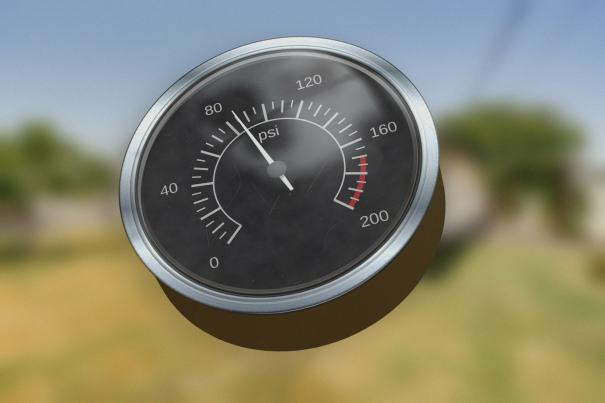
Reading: value=85 unit=psi
